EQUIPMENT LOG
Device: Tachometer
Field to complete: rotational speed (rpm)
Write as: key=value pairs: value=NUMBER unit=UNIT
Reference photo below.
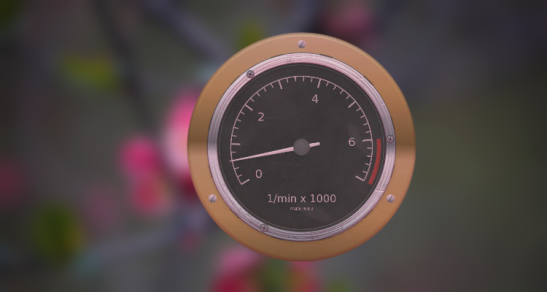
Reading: value=600 unit=rpm
